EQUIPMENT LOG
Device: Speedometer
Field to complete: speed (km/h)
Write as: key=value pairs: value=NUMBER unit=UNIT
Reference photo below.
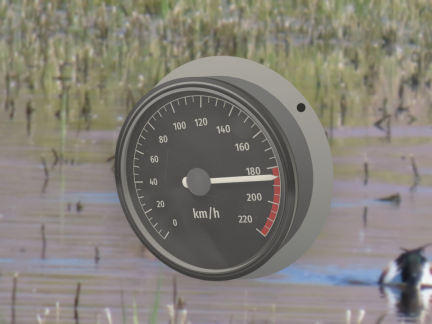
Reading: value=185 unit=km/h
